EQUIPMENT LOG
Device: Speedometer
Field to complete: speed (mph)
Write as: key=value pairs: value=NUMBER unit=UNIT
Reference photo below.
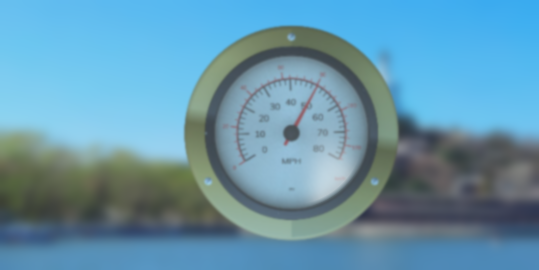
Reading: value=50 unit=mph
